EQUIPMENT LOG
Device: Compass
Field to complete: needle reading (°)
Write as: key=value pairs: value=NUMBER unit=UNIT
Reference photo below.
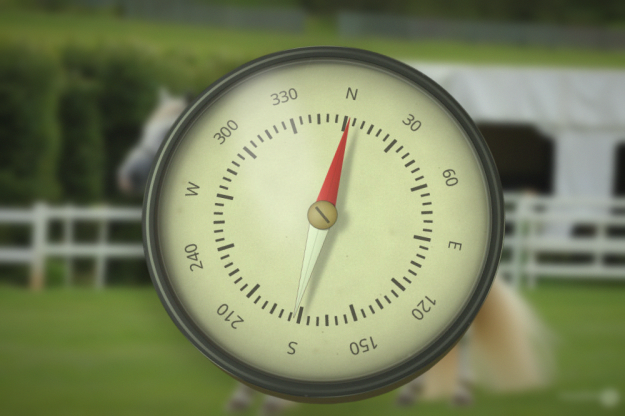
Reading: value=2.5 unit=°
